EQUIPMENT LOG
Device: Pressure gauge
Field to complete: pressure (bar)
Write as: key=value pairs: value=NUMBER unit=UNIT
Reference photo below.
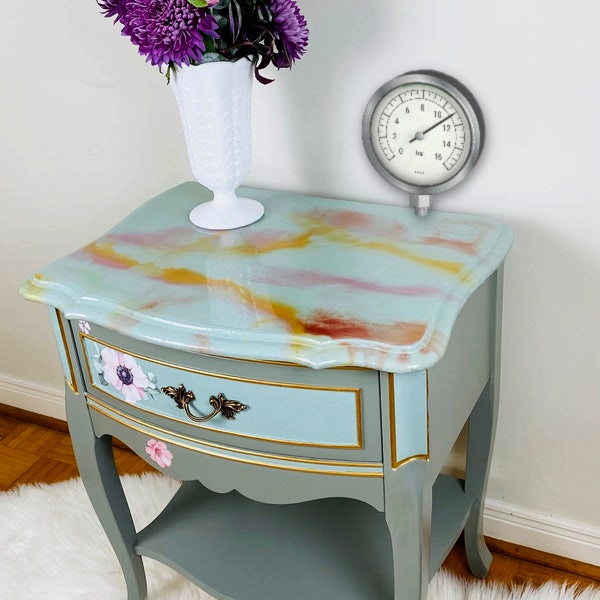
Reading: value=11 unit=bar
